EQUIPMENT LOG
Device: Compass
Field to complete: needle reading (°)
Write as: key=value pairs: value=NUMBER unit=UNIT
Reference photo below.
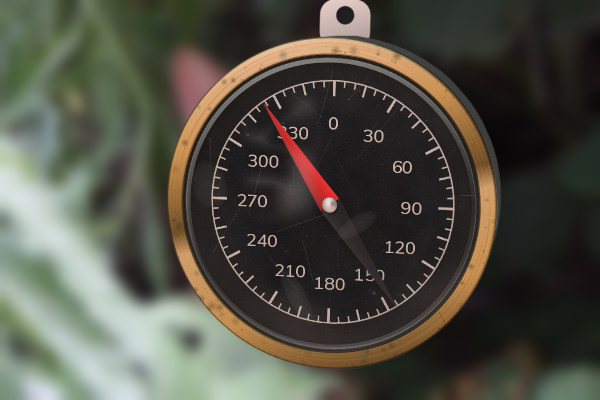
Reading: value=325 unit=°
